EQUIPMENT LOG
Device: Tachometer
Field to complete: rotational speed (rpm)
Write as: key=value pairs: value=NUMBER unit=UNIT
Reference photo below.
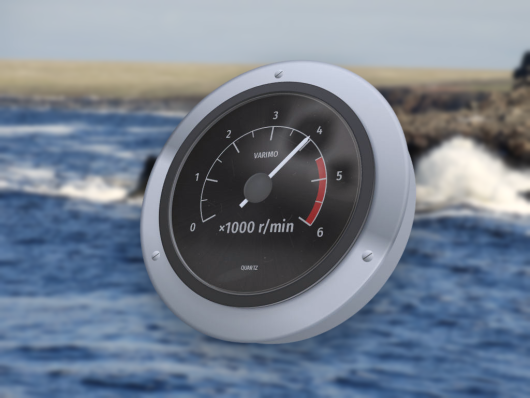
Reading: value=4000 unit=rpm
